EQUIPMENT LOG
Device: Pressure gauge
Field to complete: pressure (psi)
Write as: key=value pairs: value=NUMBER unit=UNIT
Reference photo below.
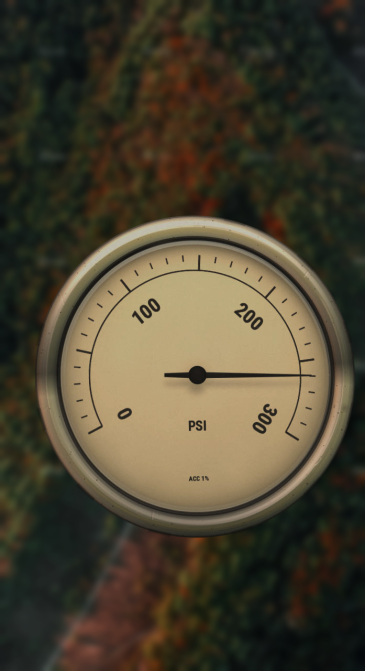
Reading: value=260 unit=psi
